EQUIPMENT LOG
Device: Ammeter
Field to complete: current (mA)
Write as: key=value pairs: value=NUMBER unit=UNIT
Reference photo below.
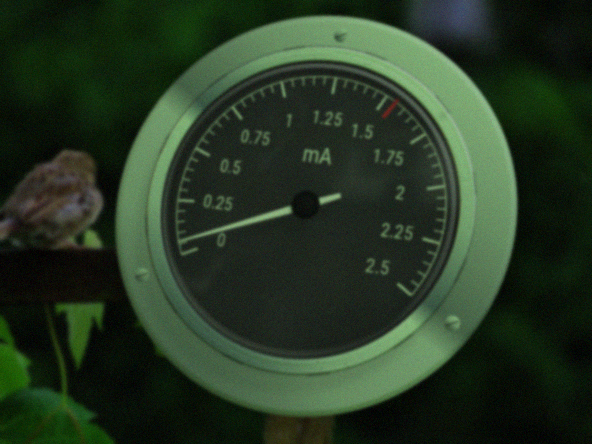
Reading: value=0.05 unit=mA
